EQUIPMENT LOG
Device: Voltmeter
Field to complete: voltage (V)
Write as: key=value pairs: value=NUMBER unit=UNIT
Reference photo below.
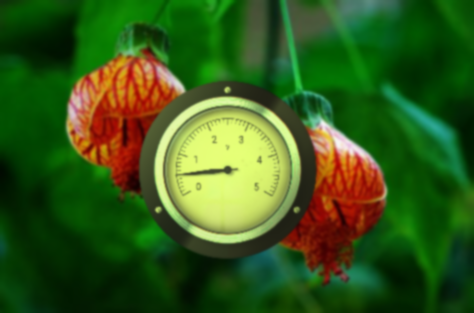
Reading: value=0.5 unit=V
